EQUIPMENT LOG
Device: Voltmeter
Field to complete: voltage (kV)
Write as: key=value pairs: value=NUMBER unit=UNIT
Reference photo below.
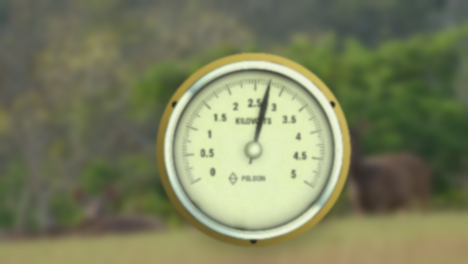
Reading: value=2.75 unit=kV
